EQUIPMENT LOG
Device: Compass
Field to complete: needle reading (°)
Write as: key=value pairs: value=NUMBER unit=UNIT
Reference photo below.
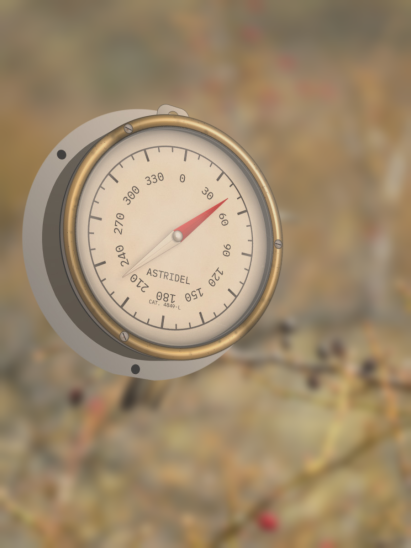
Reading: value=45 unit=°
